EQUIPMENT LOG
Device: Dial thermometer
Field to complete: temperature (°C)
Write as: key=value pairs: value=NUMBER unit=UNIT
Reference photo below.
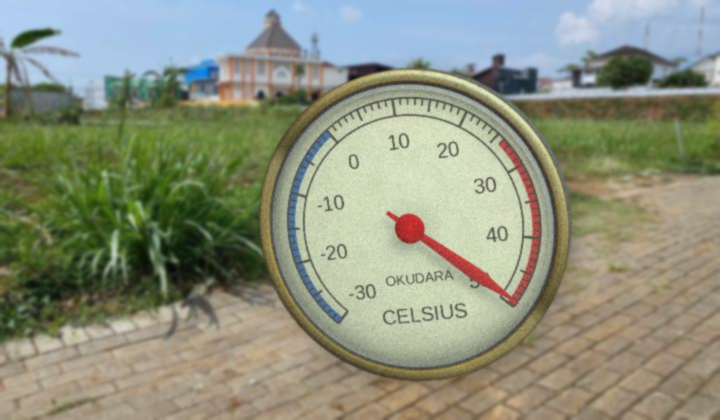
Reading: value=49 unit=°C
